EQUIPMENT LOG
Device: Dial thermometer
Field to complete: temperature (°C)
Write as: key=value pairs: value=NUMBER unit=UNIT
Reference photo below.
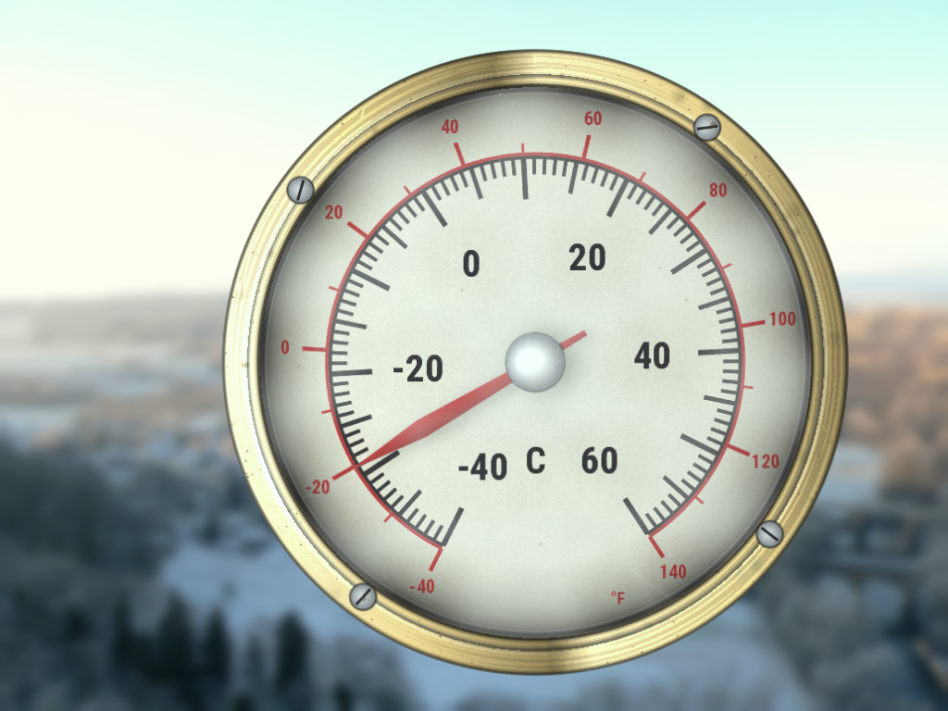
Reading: value=-29 unit=°C
